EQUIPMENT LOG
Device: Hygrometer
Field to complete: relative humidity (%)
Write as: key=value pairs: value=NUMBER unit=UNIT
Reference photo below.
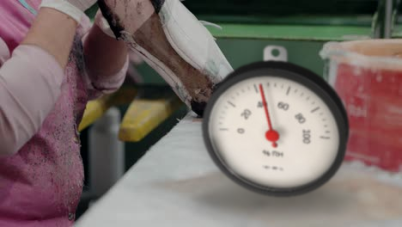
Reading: value=44 unit=%
